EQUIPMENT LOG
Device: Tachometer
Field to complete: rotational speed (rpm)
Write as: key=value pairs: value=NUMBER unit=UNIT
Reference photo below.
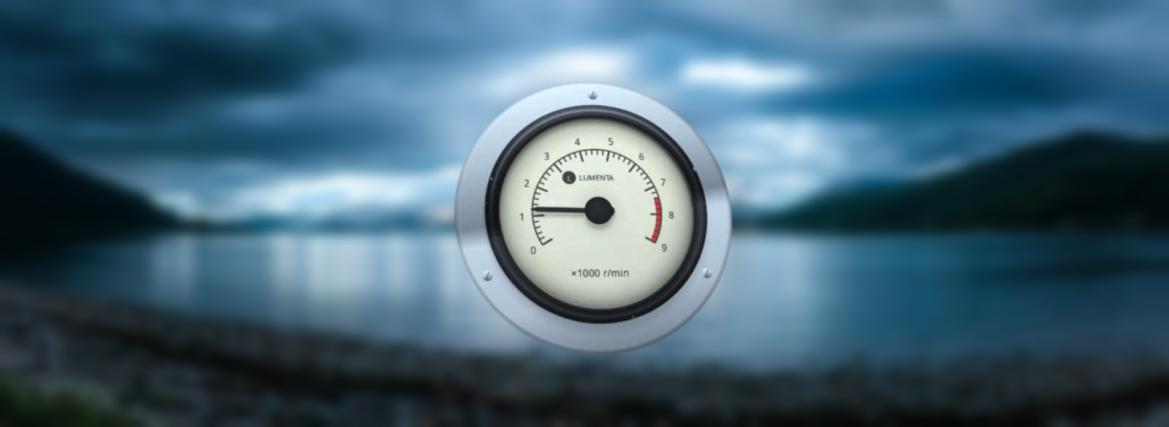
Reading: value=1200 unit=rpm
